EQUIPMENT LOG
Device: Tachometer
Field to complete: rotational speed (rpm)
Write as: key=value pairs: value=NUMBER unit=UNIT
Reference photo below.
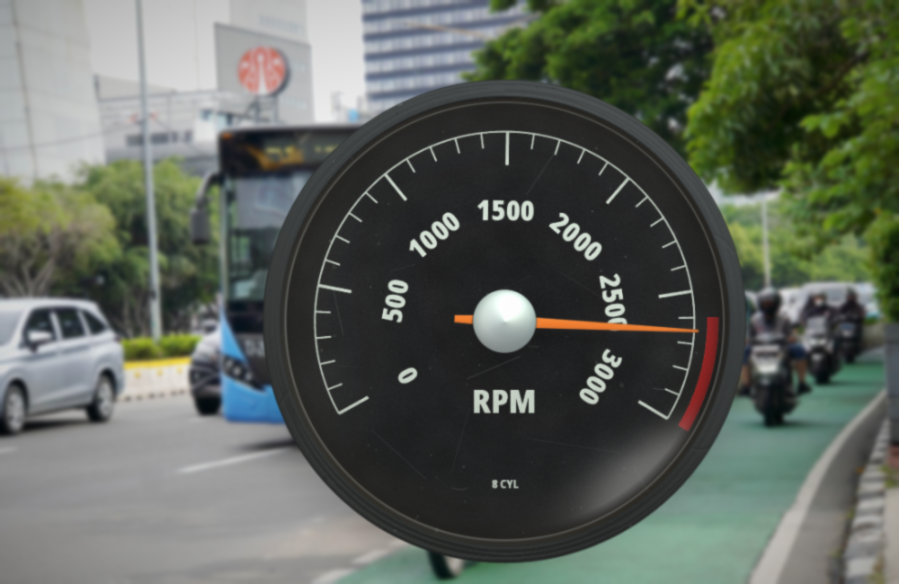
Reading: value=2650 unit=rpm
